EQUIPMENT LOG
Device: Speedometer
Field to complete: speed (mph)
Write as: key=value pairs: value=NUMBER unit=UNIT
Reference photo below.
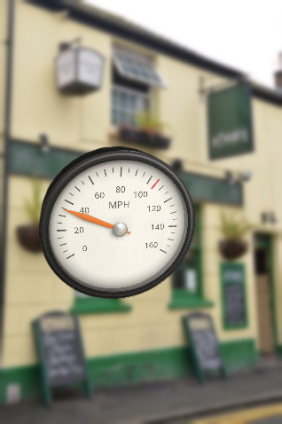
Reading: value=35 unit=mph
